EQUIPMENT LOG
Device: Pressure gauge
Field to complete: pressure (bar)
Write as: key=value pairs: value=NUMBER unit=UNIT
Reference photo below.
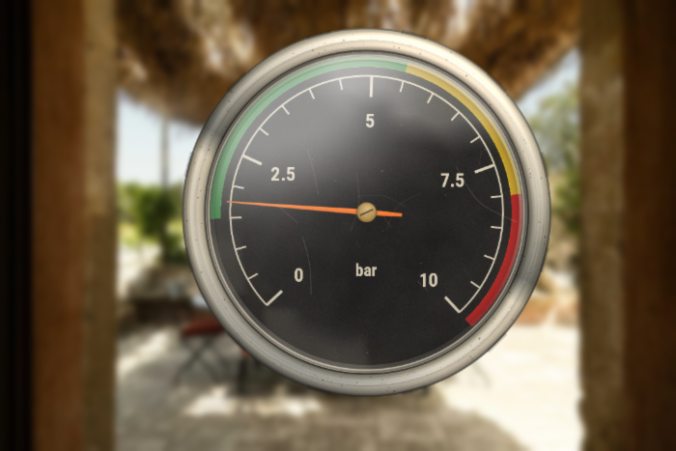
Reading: value=1.75 unit=bar
